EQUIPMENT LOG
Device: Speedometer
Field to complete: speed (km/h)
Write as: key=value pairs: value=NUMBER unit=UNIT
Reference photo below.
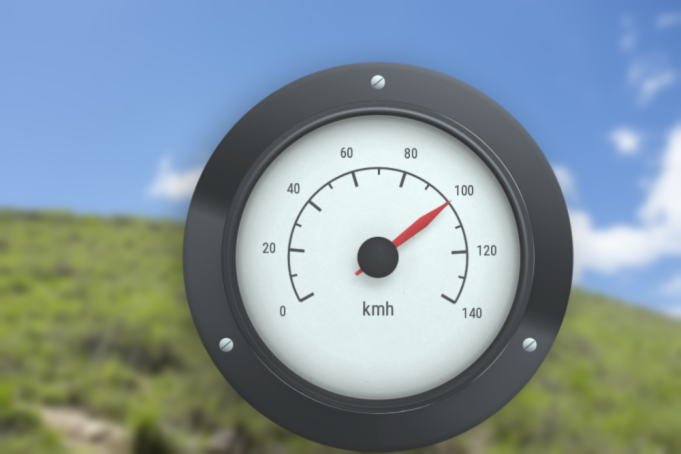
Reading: value=100 unit=km/h
